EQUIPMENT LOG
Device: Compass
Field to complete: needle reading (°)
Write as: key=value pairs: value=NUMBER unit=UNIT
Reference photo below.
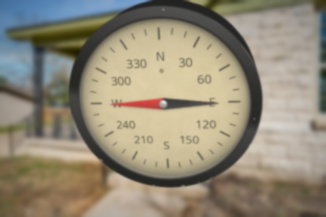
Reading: value=270 unit=°
